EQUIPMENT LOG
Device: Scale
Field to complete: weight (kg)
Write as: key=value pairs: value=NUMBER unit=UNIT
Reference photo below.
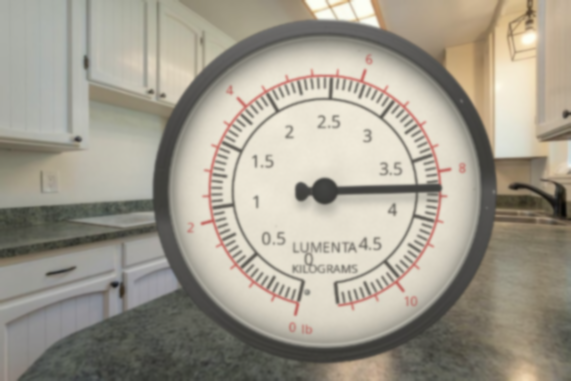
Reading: value=3.75 unit=kg
